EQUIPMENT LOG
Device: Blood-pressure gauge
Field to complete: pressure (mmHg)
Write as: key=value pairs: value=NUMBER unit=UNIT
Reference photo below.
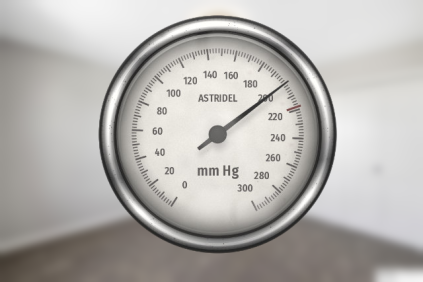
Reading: value=200 unit=mmHg
